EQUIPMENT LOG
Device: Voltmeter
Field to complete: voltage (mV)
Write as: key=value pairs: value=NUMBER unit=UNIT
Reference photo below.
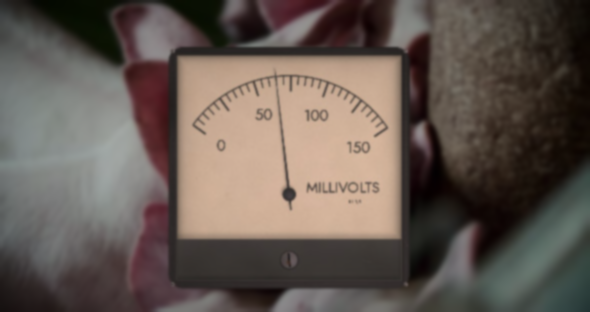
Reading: value=65 unit=mV
